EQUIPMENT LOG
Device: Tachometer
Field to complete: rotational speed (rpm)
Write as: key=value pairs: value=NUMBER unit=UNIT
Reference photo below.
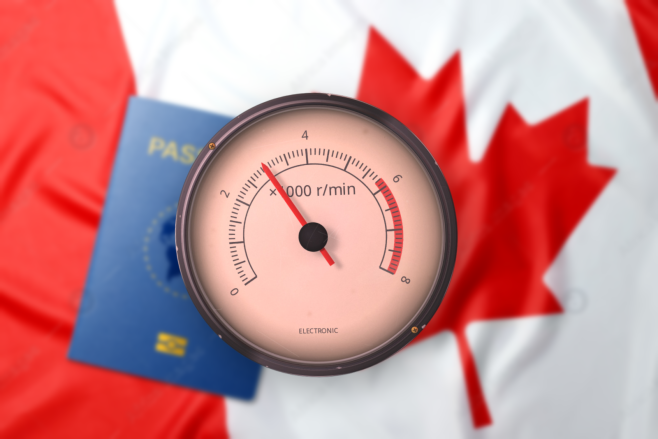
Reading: value=3000 unit=rpm
